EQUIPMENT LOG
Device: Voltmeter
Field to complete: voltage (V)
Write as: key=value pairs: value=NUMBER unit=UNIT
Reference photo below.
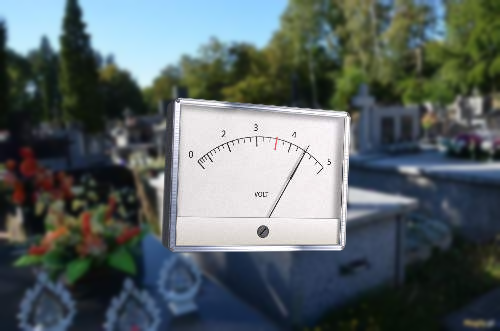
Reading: value=4.4 unit=V
